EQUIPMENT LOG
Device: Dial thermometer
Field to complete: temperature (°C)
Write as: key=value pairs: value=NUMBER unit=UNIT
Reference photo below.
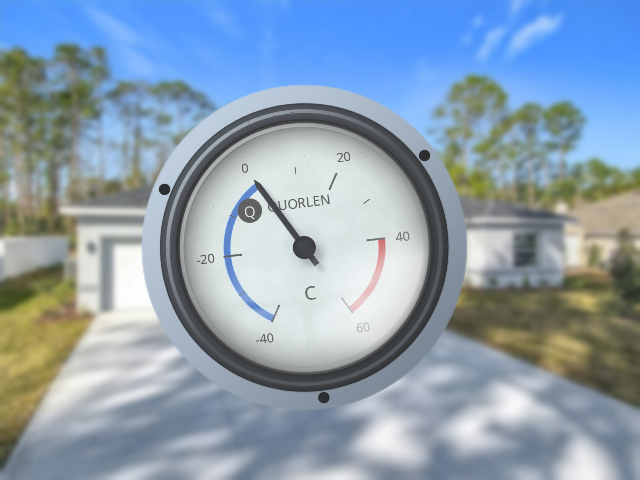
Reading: value=0 unit=°C
